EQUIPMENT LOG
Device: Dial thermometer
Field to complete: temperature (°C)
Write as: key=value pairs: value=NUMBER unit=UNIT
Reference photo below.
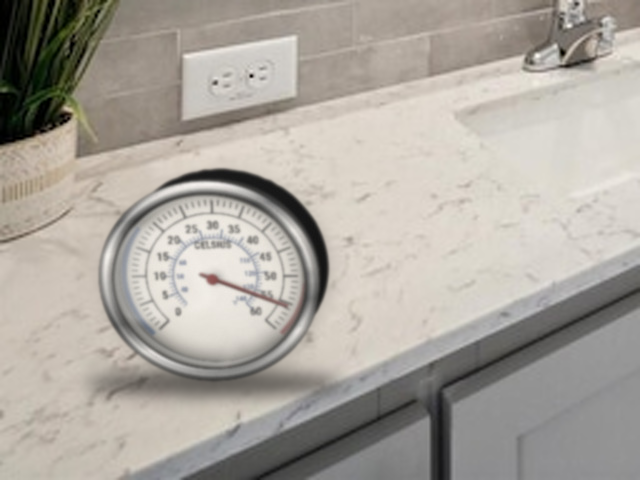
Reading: value=55 unit=°C
